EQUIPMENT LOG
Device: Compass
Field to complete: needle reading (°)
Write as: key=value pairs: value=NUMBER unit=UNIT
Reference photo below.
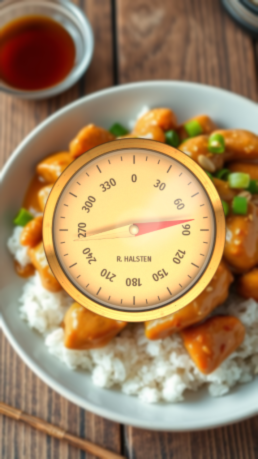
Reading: value=80 unit=°
